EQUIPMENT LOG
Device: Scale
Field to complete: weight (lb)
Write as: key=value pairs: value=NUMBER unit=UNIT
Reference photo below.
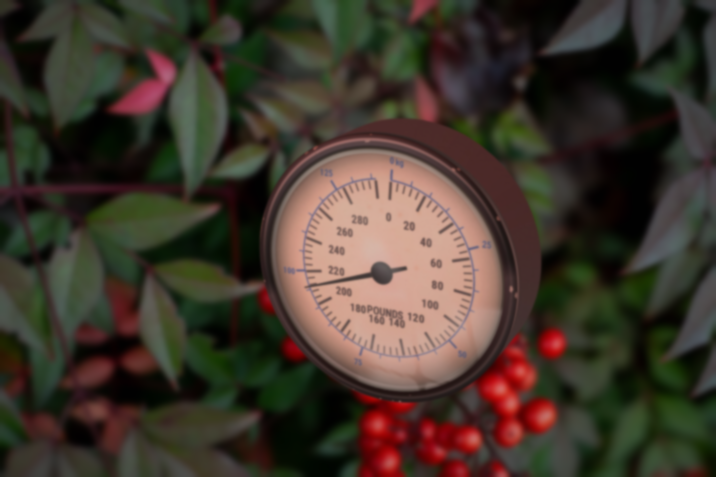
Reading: value=212 unit=lb
